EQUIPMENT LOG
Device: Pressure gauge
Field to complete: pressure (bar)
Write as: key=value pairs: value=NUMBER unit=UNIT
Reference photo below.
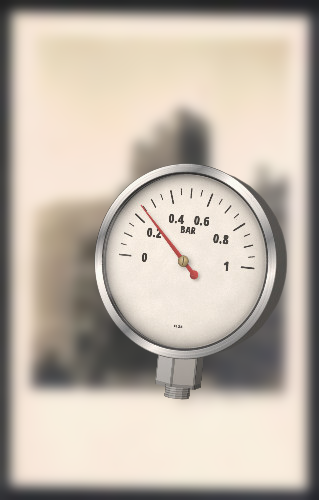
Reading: value=0.25 unit=bar
